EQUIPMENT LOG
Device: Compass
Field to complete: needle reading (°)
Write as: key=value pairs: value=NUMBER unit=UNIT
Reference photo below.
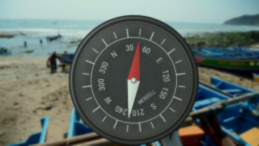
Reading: value=45 unit=°
